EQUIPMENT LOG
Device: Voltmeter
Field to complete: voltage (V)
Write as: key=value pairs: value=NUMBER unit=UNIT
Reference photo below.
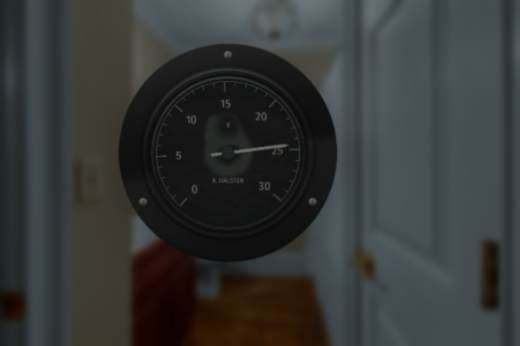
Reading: value=24.5 unit=V
